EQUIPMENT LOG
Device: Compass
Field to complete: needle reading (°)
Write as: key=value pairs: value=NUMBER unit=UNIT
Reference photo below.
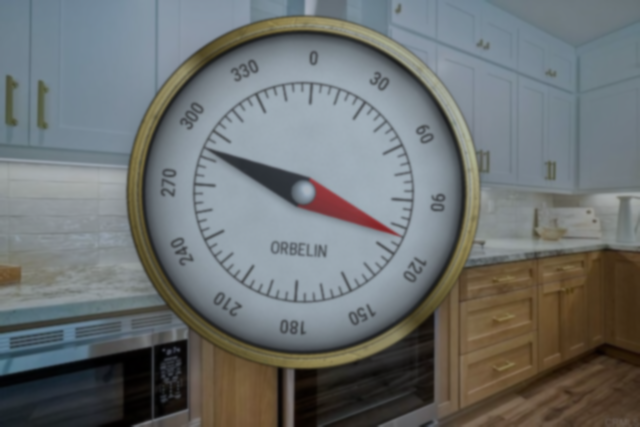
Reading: value=110 unit=°
